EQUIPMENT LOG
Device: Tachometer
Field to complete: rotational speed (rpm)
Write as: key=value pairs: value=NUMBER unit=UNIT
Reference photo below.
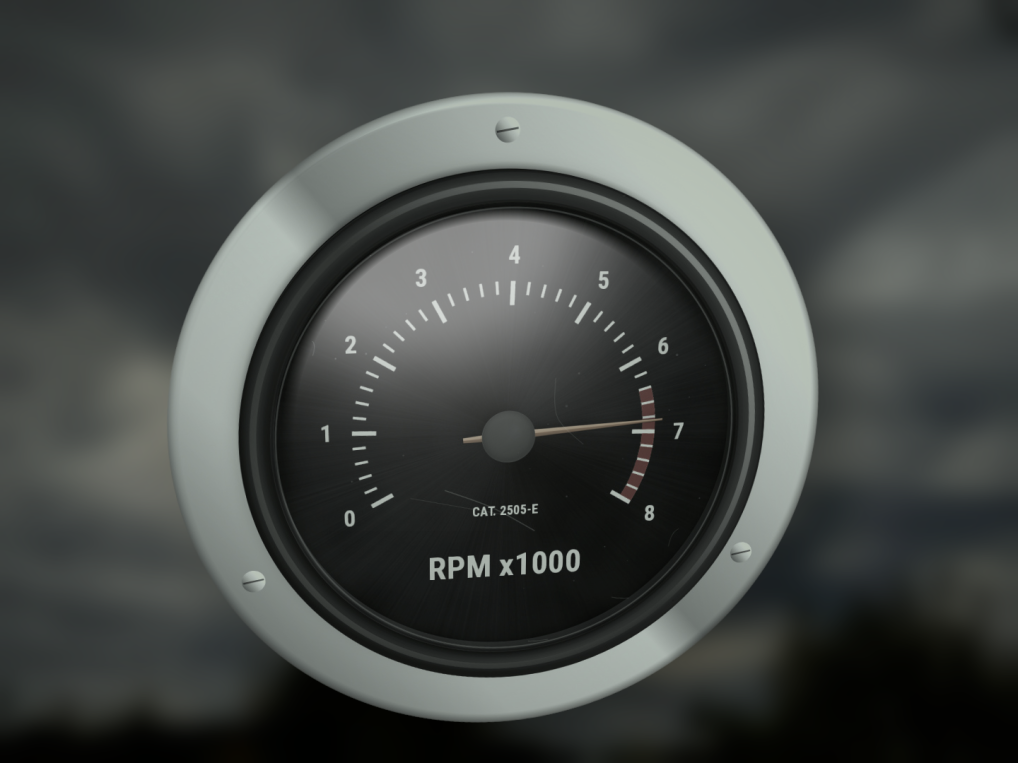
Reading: value=6800 unit=rpm
